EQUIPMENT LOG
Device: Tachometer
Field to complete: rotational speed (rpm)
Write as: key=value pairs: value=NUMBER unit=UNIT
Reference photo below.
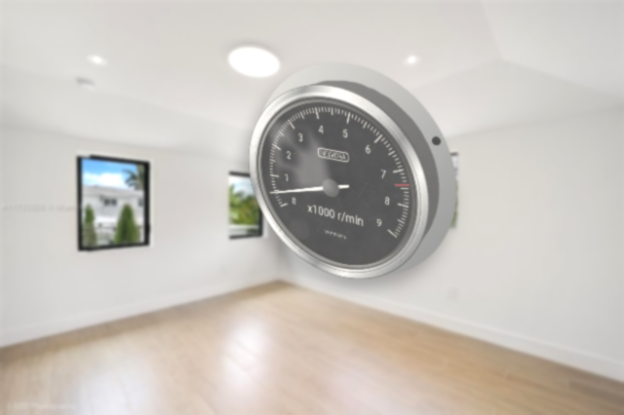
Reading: value=500 unit=rpm
